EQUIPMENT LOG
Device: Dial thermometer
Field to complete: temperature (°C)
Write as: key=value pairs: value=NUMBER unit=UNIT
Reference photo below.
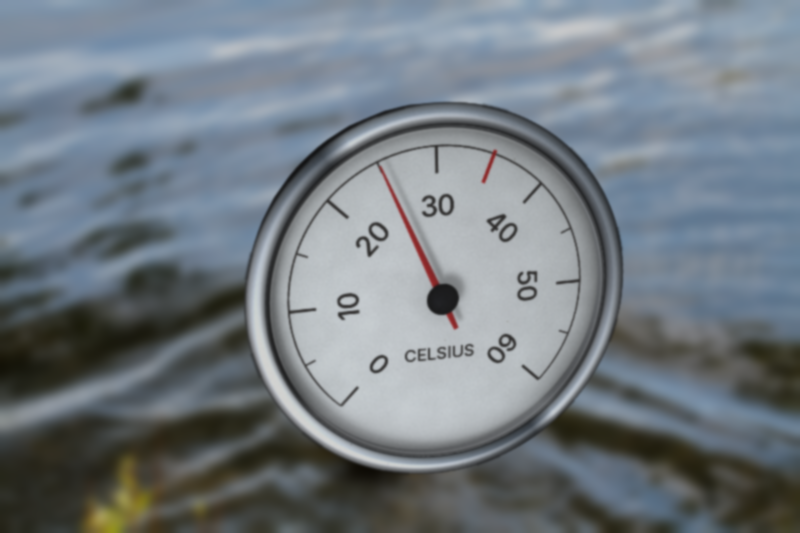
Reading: value=25 unit=°C
